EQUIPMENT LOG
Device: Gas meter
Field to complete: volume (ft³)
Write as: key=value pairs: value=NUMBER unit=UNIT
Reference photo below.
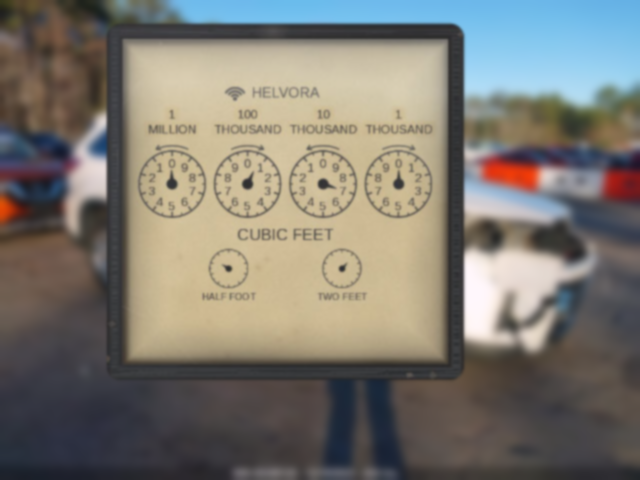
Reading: value=7000 unit=ft³
